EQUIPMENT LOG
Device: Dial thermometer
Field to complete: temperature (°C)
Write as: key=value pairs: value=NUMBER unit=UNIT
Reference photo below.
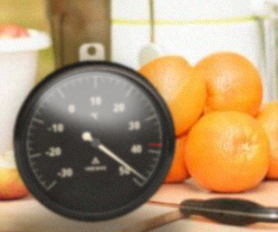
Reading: value=48 unit=°C
